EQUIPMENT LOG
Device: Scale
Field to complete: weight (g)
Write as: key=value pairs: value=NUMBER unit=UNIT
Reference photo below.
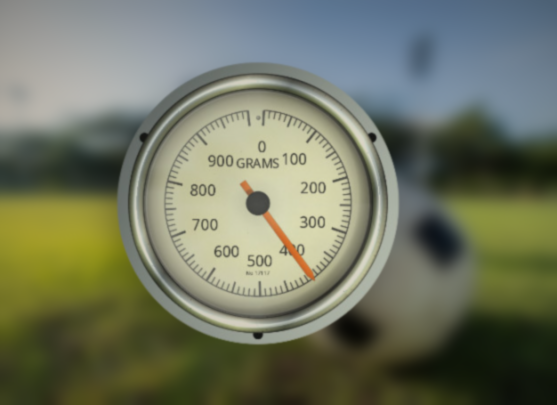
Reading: value=400 unit=g
